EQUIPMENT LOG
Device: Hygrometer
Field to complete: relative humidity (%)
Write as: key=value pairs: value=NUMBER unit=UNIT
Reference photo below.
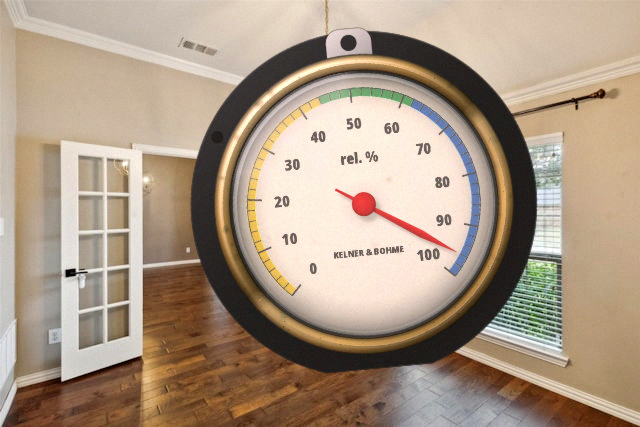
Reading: value=96 unit=%
